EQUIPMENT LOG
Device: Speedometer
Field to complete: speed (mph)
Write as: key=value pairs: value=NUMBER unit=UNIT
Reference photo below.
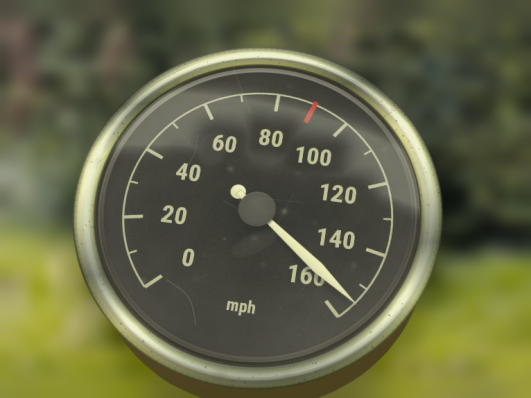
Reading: value=155 unit=mph
